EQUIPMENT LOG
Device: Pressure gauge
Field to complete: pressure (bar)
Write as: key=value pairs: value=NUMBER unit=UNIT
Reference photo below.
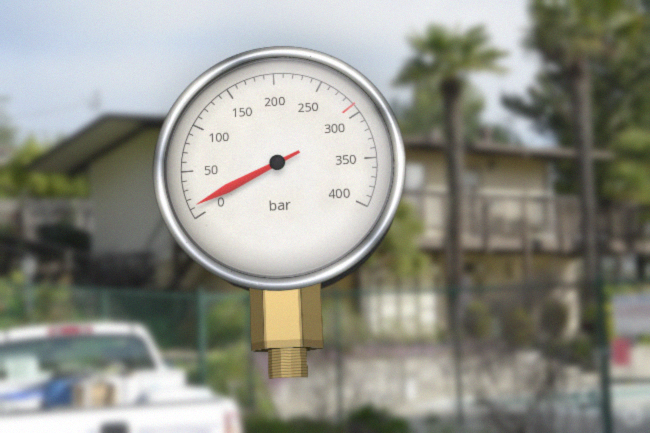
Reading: value=10 unit=bar
